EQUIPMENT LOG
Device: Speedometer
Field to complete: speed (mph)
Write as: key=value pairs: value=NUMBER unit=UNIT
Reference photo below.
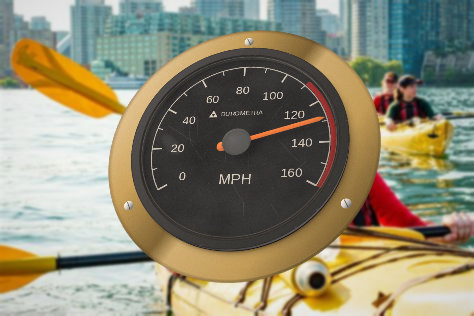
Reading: value=130 unit=mph
